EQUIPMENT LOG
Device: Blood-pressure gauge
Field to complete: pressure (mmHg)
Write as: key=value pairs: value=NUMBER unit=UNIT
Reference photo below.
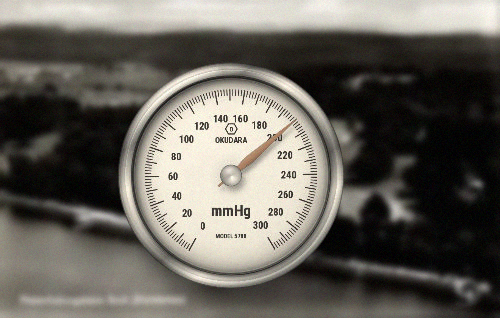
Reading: value=200 unit=mmHg
